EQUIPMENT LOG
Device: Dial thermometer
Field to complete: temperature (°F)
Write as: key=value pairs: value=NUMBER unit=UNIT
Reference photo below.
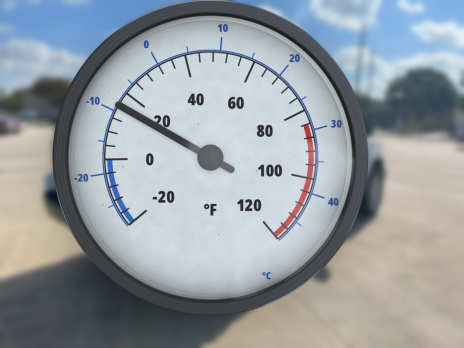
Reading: value=16 unit=°F
